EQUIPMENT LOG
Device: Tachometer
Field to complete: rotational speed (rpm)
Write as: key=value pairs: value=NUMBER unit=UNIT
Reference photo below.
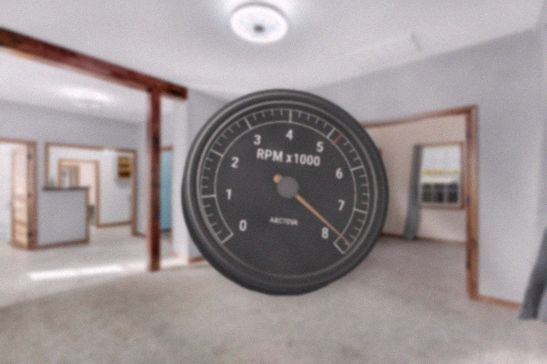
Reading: value=7800 unit=rpm
